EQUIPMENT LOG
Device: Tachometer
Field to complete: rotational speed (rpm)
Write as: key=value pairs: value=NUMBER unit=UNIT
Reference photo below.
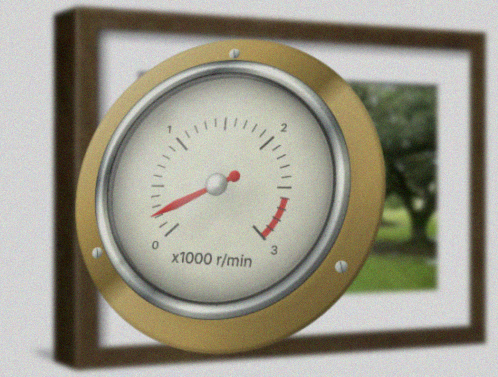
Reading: value=200 unit=rpm
